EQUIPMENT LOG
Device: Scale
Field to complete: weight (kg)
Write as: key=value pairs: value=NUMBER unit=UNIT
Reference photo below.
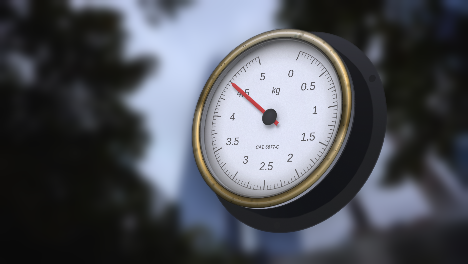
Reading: value=4.5 unit=kg
